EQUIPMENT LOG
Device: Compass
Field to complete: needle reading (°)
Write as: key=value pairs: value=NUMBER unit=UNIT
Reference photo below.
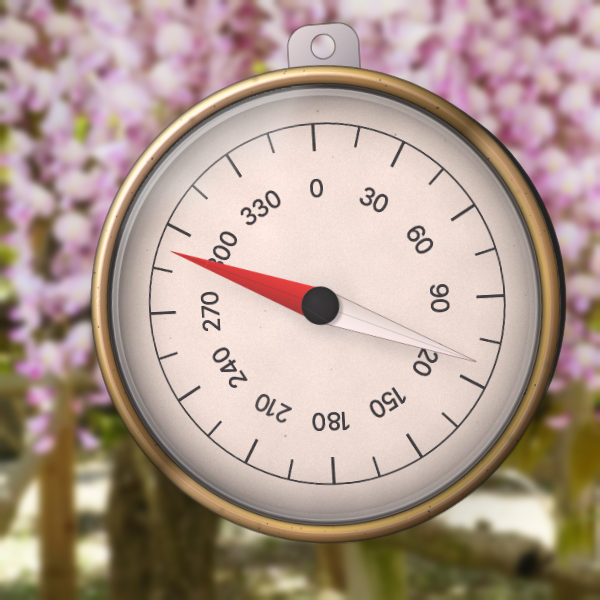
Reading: value=292.5 unit=°
